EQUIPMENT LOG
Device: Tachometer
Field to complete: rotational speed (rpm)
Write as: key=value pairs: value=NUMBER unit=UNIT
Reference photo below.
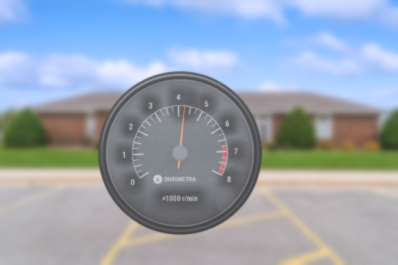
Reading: value=4250 unit=rpm
